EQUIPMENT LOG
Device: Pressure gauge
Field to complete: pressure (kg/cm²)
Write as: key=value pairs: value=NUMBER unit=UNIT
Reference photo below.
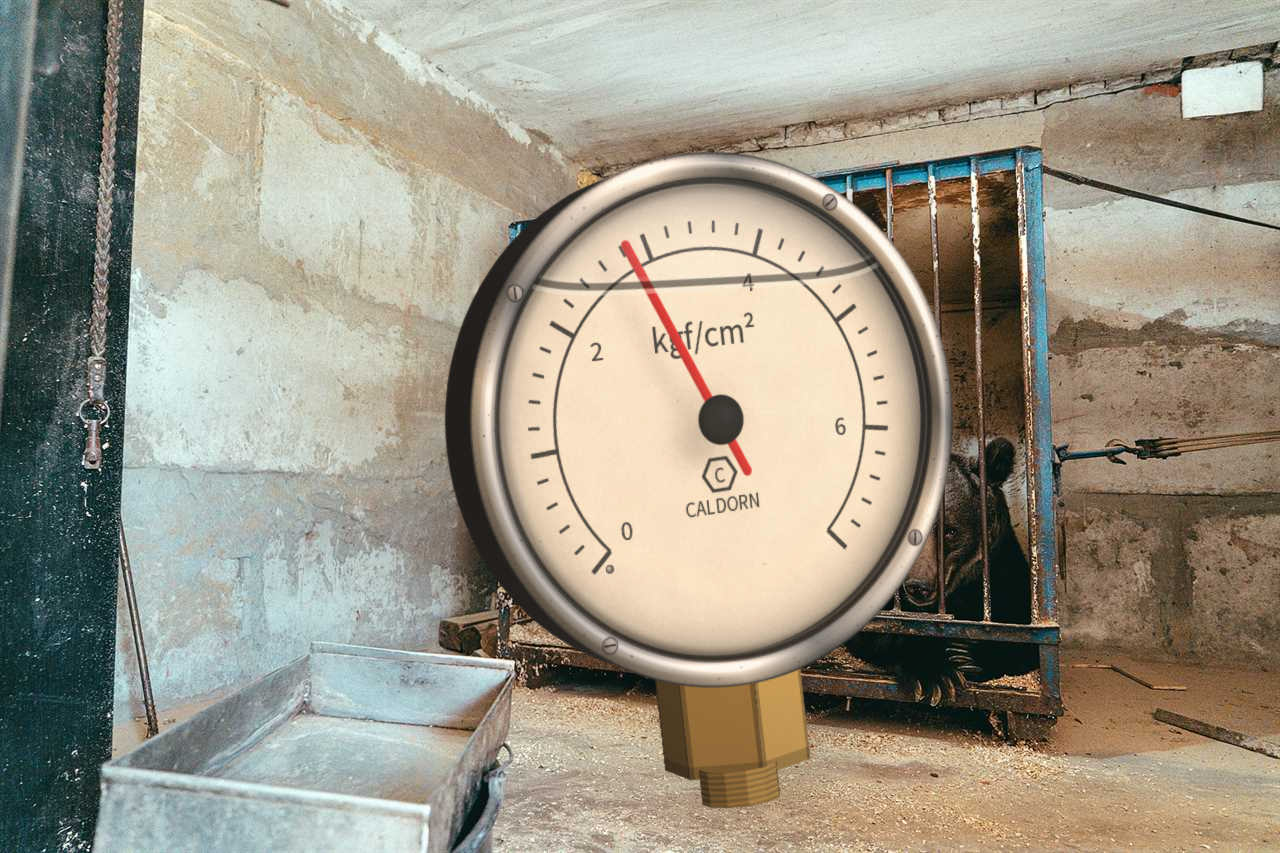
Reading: value=2.8 unit=kg/cm²
